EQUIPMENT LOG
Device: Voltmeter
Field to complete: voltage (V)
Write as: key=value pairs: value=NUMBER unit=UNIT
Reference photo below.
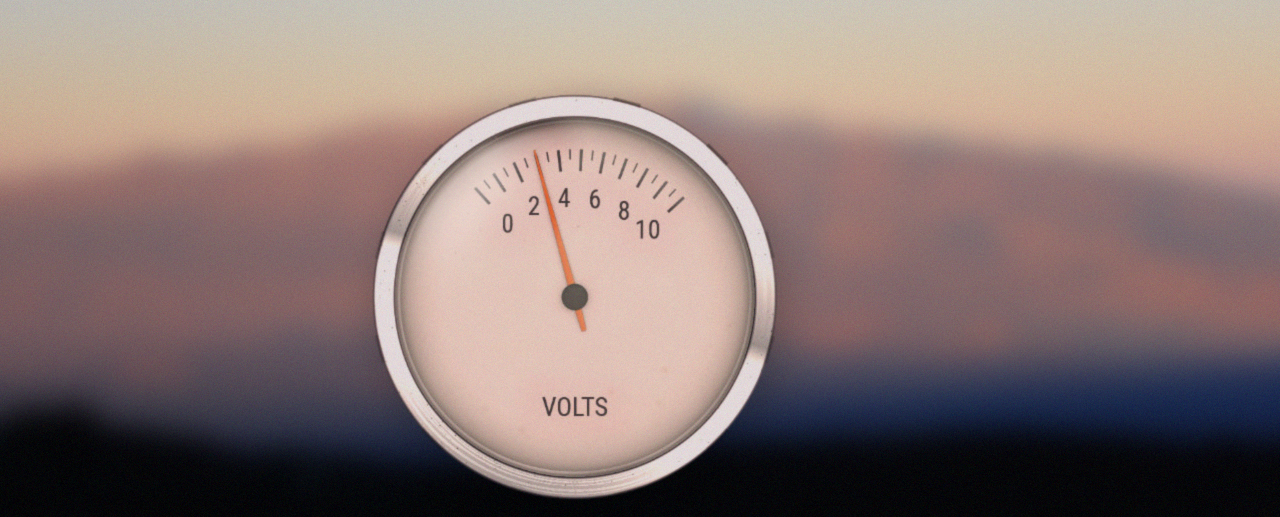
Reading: value=3 unit=V
